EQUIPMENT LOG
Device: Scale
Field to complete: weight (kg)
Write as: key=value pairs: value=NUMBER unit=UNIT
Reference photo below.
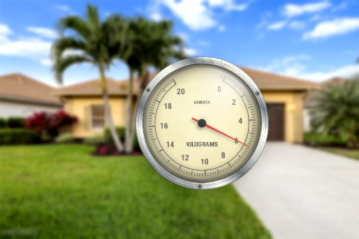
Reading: value=6 unit=kg
